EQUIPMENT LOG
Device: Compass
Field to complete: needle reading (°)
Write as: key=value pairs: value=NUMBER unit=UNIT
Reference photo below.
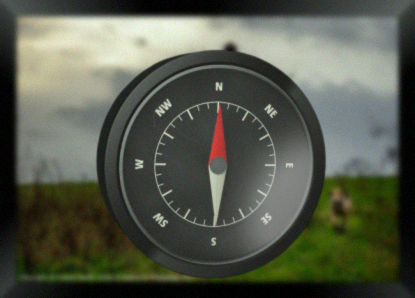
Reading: value=0 unit=°
